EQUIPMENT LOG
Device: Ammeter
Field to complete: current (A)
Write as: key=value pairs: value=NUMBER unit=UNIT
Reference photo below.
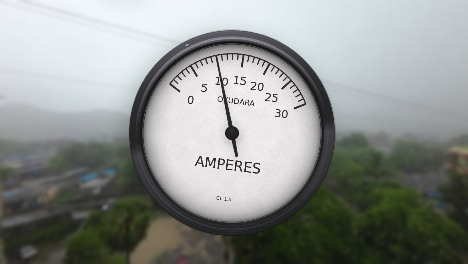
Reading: value=10 unit=A
